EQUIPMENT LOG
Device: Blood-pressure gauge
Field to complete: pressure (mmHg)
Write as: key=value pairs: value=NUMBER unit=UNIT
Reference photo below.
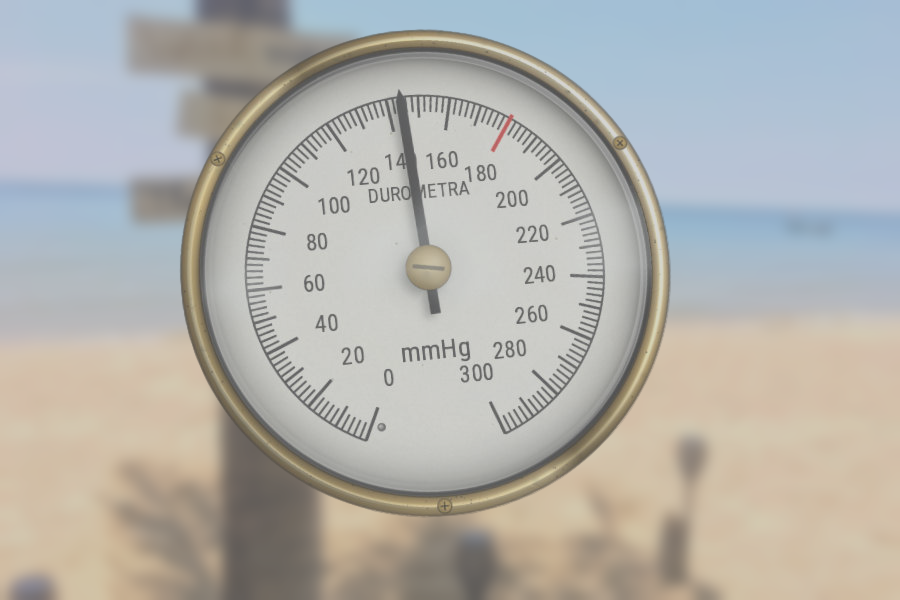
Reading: value=144 unit=mmHg
